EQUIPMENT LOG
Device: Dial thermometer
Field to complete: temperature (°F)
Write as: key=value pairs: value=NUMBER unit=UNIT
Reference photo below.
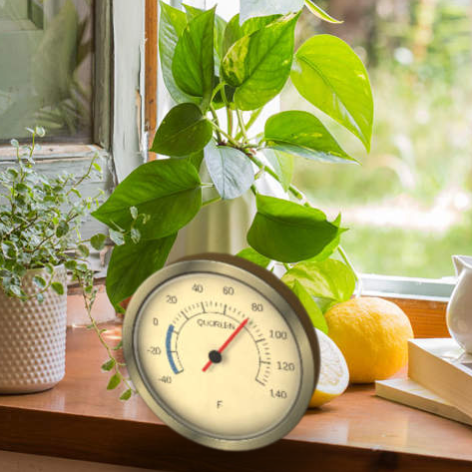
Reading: value=80 unit=°F
